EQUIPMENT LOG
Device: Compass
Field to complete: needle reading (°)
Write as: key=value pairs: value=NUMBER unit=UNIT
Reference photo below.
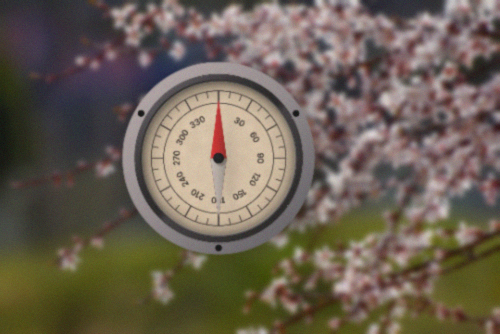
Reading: value=0 unit=°
